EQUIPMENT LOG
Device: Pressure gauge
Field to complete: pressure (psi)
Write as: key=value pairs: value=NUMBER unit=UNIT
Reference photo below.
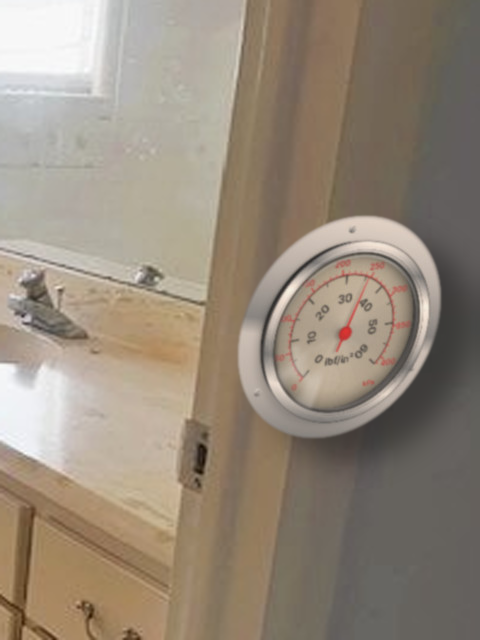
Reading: value=35 unit=psi
